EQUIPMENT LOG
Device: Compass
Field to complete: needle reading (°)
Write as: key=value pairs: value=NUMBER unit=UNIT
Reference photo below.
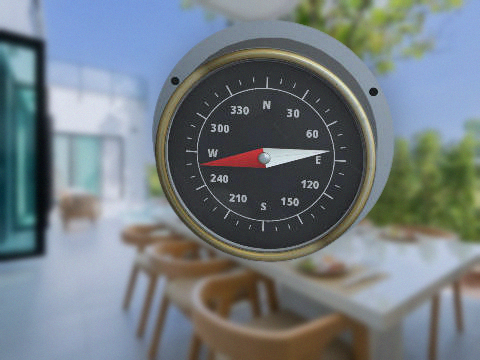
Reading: value=260 unit=°
